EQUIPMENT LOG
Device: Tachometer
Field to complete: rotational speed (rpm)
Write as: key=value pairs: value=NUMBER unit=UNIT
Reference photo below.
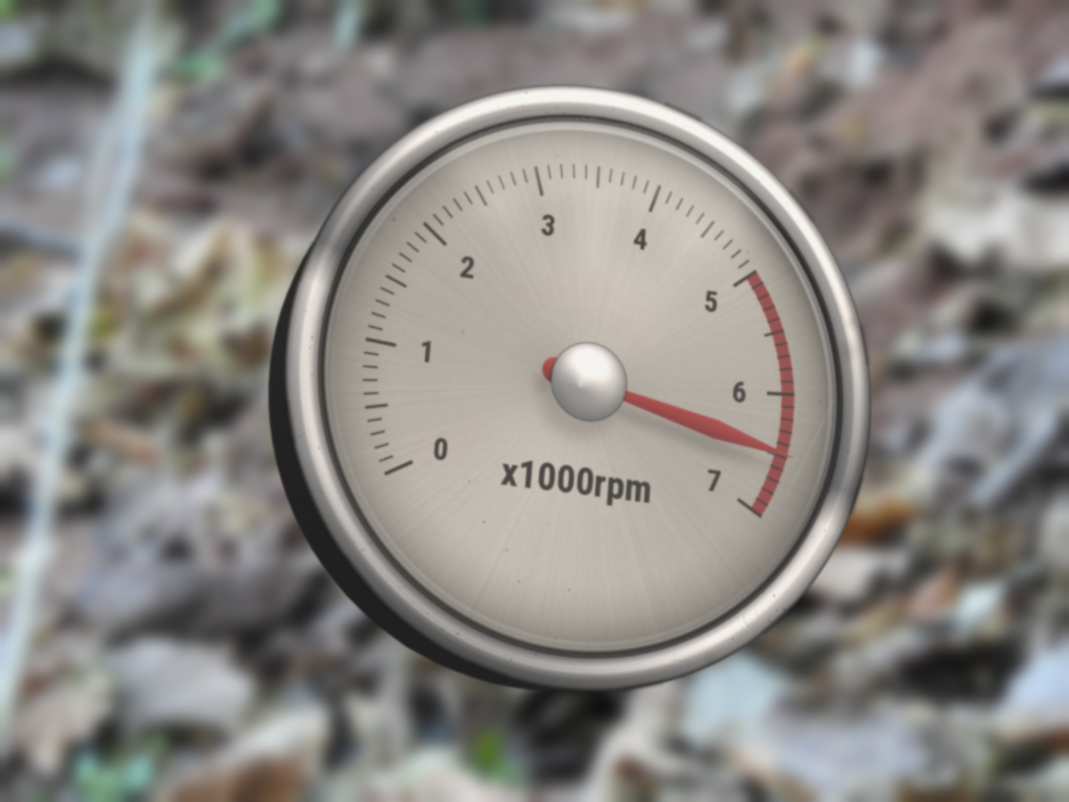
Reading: value=6500 unit=rpm
